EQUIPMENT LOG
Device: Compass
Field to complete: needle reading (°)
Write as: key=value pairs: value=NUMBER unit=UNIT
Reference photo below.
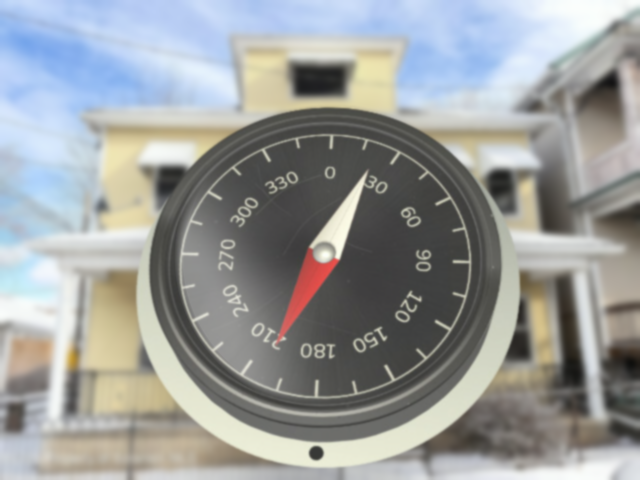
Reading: value=202.5 unit=°
